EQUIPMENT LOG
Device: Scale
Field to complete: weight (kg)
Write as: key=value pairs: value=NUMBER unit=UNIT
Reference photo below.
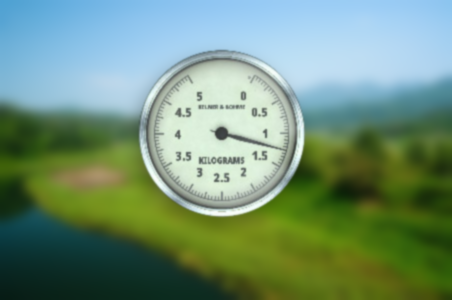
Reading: value=1.25 unit=kg
